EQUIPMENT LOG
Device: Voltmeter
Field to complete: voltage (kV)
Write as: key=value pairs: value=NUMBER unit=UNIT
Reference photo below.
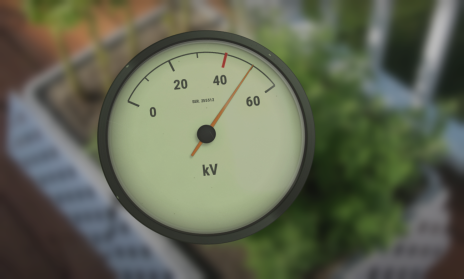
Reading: value=50 unit=kV
